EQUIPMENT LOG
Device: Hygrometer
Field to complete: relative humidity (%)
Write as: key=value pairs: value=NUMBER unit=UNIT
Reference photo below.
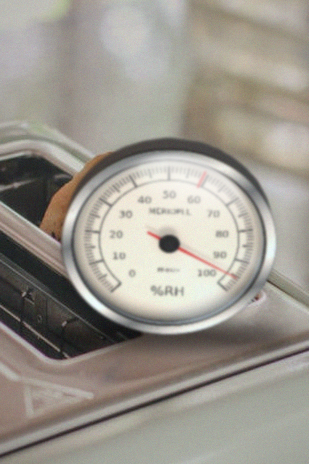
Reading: value=95 unit=%
